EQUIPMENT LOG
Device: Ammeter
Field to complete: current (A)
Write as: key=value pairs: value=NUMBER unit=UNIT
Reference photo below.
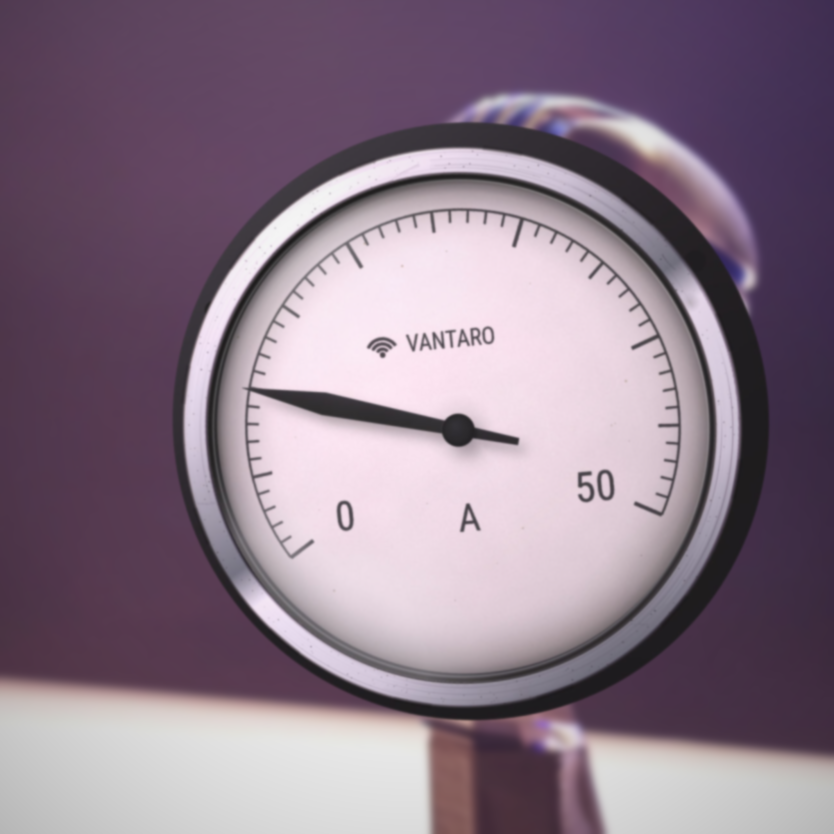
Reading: value=10 unit=A
